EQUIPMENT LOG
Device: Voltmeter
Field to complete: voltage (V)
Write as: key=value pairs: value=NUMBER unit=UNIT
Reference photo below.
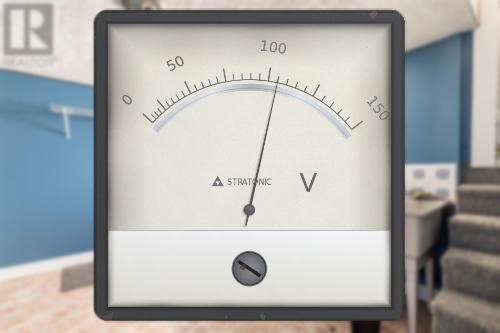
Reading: value=105 unit=V
